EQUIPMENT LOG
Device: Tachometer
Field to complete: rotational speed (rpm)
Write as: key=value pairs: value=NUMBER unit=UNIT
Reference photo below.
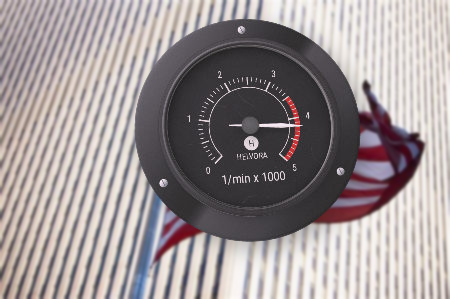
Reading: value=4200 unit=rpm
